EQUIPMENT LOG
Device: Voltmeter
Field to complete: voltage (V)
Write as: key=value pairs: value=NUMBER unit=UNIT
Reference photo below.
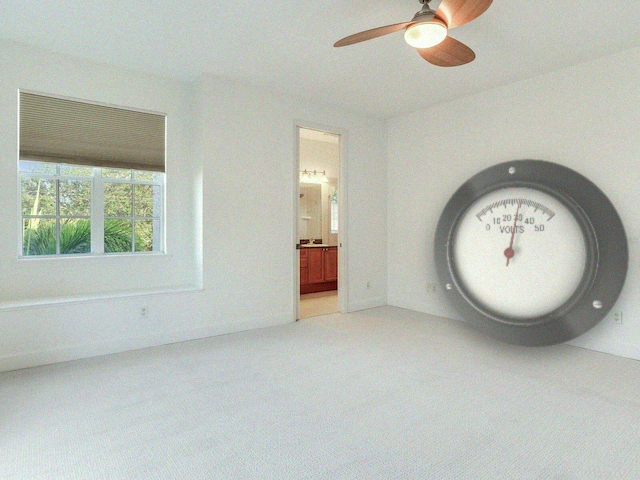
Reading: value=30 unit=V
